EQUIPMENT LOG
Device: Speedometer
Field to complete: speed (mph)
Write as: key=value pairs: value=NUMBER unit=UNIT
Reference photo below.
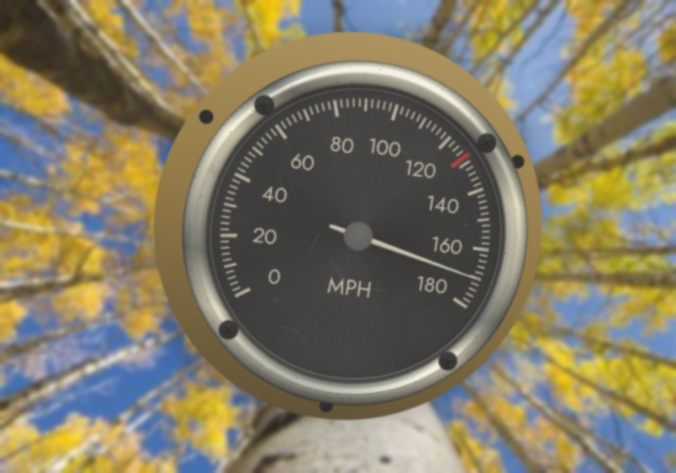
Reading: value=170 unit=mph
